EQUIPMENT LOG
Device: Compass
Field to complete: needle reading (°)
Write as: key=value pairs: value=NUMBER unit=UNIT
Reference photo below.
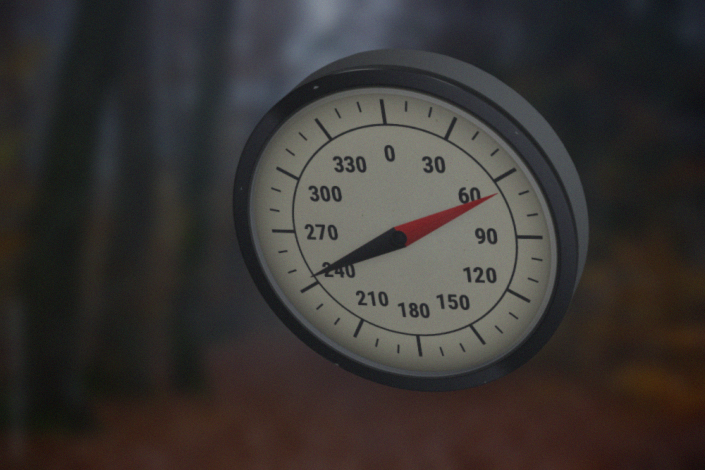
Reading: value=65 unit=°
